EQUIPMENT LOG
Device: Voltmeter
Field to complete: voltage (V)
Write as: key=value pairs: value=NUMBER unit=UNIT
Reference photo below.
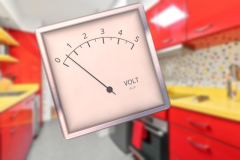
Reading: value=0.5 unit=V
